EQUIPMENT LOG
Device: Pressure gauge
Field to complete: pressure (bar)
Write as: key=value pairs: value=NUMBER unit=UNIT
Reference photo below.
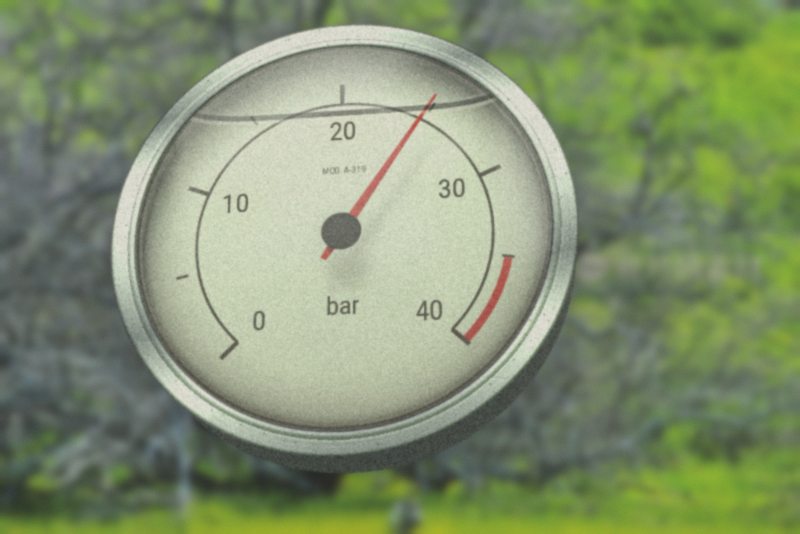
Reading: value=25 unit=bar
